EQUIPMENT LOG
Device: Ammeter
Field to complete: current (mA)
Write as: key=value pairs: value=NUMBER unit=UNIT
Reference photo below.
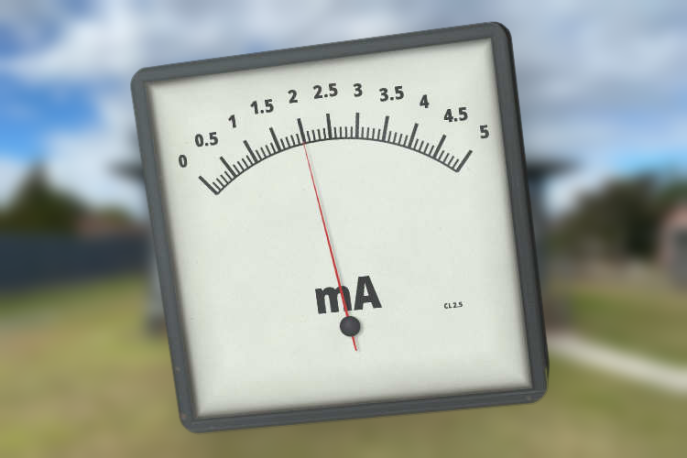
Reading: value=2 unit=mA
